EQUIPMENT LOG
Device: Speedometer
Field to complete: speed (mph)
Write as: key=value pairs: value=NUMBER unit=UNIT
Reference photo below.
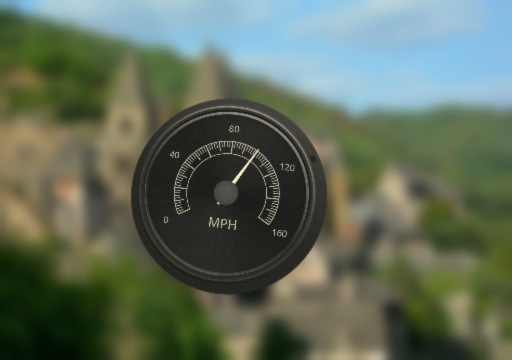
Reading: value=100 unit=mph
